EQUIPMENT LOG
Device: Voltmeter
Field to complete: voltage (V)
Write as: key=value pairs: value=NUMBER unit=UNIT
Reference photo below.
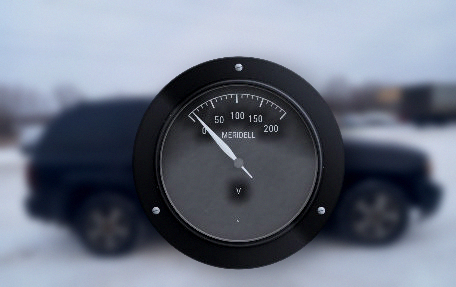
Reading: value=10 unit=V
